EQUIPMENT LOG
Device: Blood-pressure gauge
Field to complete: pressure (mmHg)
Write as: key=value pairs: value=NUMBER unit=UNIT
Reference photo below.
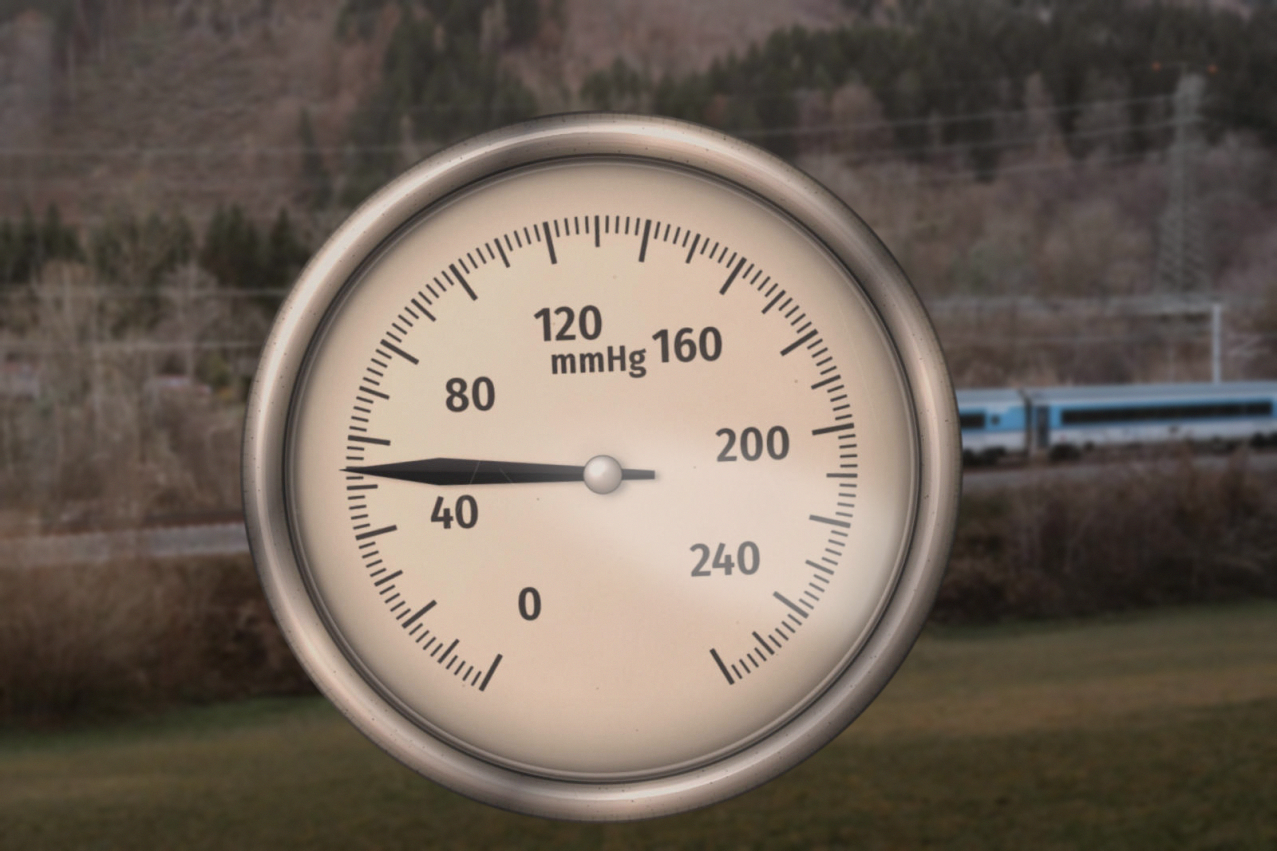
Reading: value=54 unit=mmHg
